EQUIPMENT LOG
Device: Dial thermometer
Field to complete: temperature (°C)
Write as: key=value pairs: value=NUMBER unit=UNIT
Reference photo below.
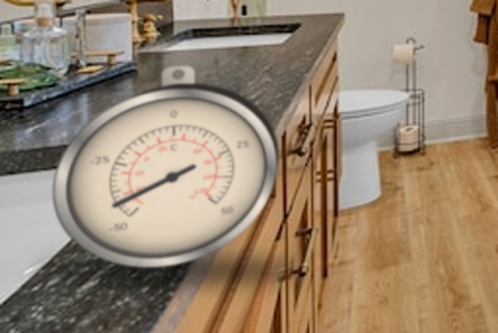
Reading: value=-42.5 unit=°C
